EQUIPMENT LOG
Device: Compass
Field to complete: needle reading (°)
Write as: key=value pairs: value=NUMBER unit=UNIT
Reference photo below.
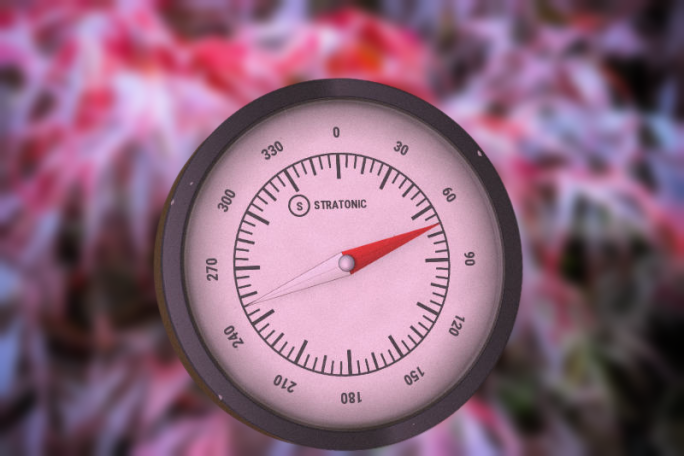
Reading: value=70 unit=°
